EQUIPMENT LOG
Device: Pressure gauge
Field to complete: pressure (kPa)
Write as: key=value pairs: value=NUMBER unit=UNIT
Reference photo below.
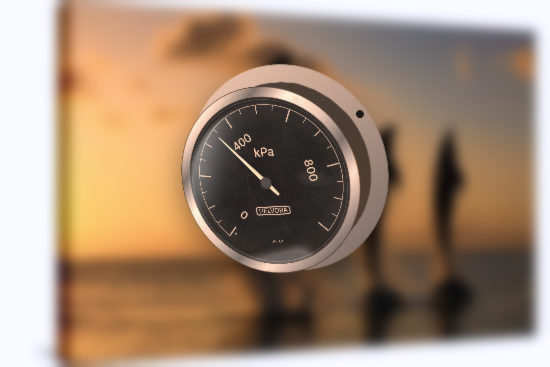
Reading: value=350 unit=kPa
